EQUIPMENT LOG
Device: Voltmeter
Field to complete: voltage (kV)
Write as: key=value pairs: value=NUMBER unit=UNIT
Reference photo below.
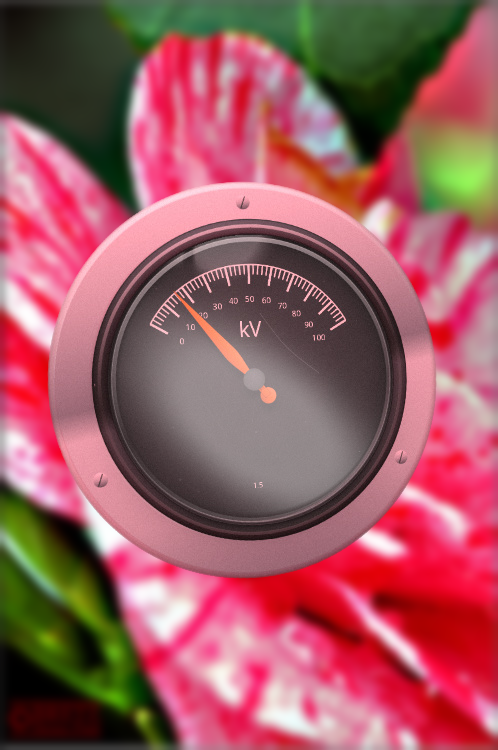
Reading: value=16 unit=kV
